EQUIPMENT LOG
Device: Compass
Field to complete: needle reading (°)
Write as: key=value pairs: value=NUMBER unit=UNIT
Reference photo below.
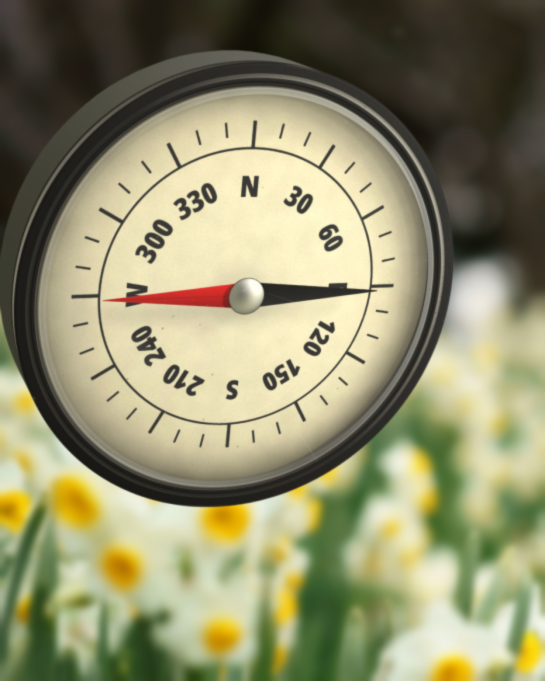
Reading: value=270 unit=°
